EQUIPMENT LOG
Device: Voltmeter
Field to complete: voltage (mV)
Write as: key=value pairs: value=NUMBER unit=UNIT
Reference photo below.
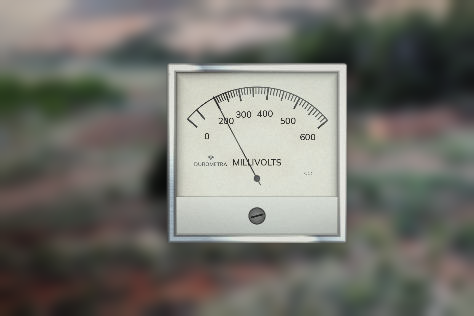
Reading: value=200 unit=mV
